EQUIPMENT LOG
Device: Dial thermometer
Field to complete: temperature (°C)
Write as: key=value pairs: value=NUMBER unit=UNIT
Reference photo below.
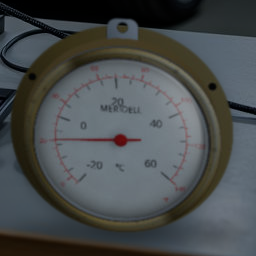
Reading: value=-6 unit=°C
